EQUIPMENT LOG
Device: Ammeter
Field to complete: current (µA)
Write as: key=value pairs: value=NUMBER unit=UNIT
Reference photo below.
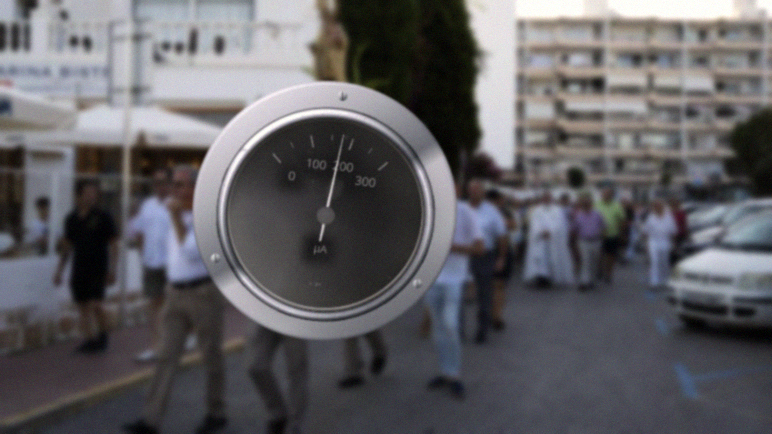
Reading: value=175 unit=µA
